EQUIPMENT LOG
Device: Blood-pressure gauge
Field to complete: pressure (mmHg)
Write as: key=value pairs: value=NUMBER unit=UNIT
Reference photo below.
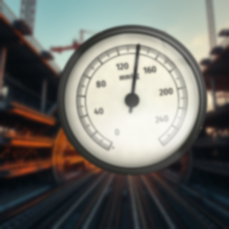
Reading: value=140 unit=mmHg
